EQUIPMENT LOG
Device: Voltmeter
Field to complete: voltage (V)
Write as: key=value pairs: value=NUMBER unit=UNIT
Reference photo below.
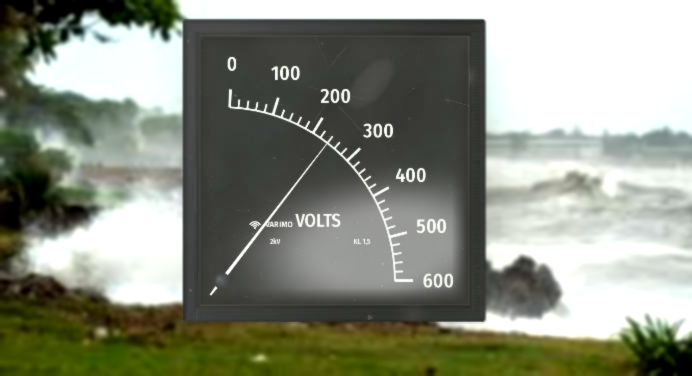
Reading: value=240 unit=V
